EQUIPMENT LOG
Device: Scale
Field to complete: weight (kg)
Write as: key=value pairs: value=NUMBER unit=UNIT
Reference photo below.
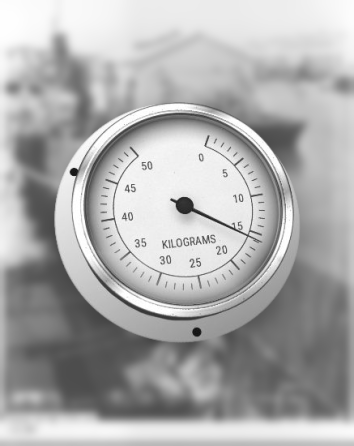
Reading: value=16 unit=kg
